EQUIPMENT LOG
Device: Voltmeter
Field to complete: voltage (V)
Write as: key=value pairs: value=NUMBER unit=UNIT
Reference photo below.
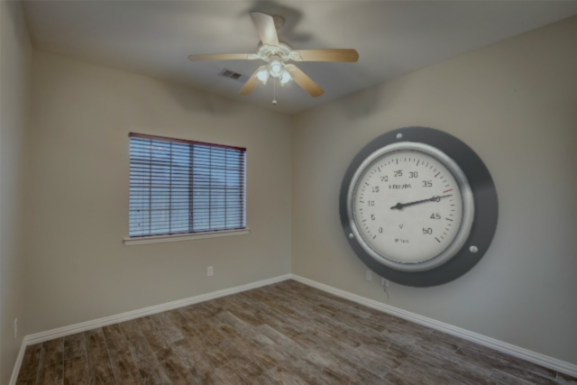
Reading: value=40 unit=V
